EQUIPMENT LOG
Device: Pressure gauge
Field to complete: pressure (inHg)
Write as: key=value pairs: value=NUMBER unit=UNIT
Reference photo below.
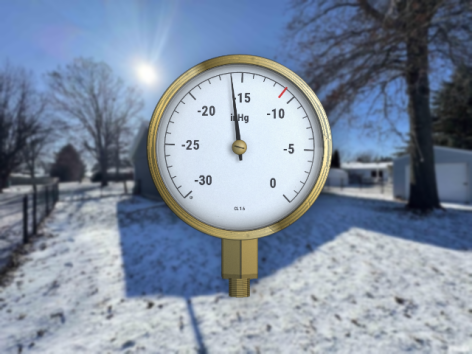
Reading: value=-16 unit=inHg
